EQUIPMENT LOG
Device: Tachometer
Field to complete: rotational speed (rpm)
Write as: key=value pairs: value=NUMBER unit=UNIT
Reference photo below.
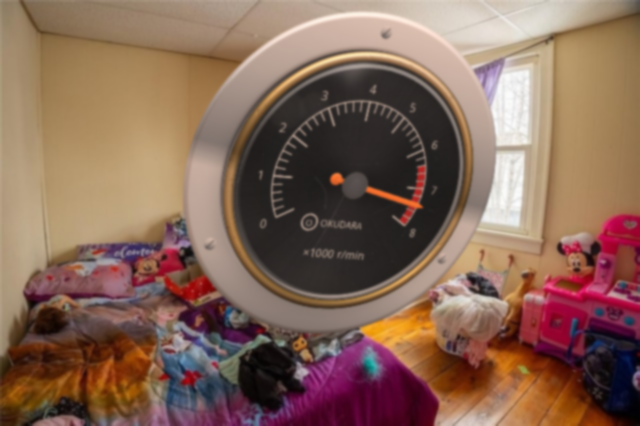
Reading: value=7400 unit=rpm
